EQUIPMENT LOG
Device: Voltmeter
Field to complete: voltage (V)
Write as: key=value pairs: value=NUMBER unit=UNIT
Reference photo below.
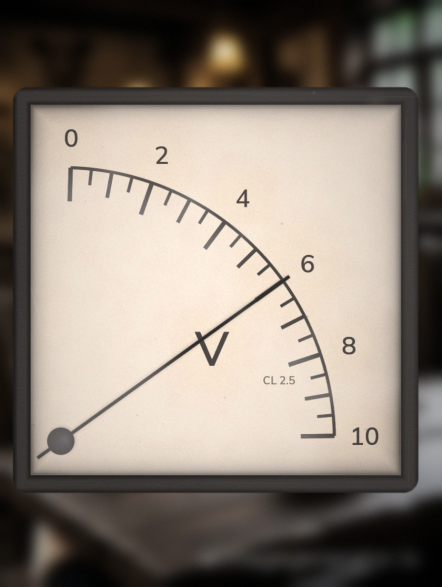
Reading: value=6 unit=V
